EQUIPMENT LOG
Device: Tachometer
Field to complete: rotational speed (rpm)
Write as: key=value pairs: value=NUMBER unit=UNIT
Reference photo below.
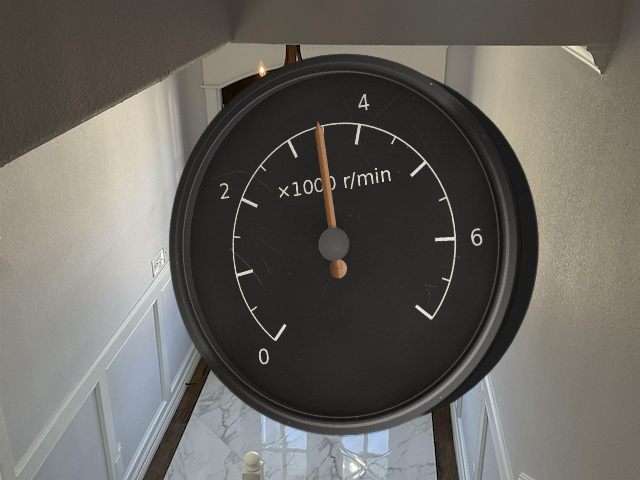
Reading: value=3500 unit=rpm
